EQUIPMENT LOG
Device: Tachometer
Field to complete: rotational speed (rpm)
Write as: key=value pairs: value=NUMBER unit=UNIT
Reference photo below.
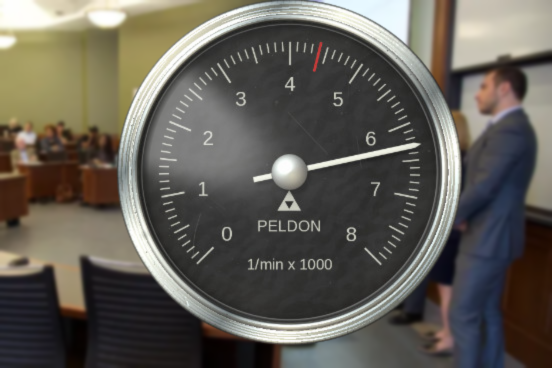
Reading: value=6300 unit=rpm
